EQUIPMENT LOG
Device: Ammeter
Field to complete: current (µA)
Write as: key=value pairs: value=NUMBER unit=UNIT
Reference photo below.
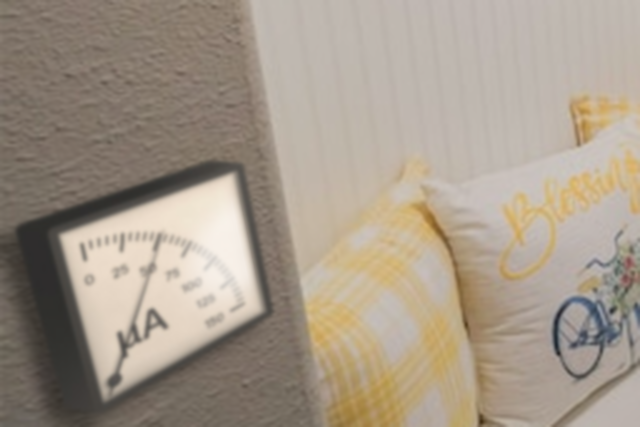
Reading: value=50 unit=µA
